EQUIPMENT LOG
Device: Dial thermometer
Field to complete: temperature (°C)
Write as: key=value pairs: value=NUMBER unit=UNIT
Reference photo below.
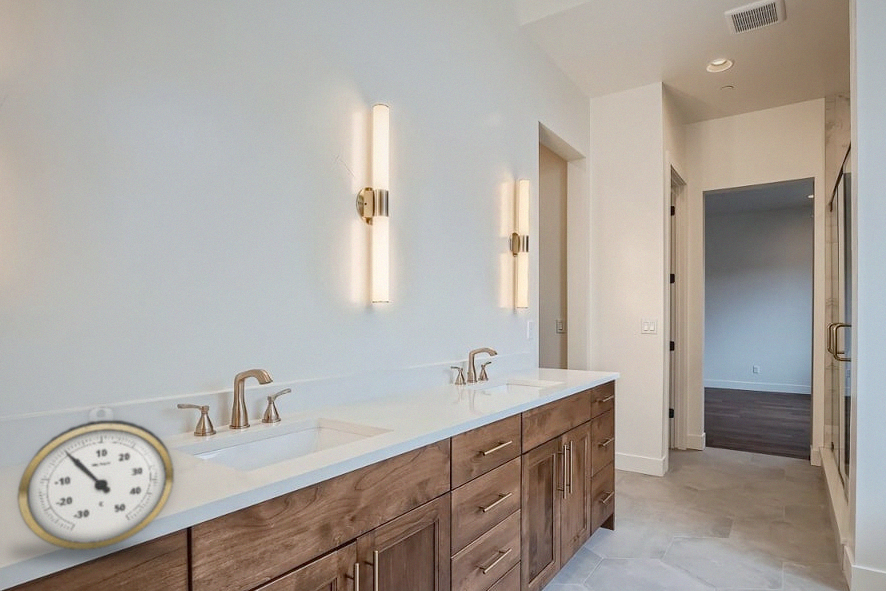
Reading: value=0 unit=°C
